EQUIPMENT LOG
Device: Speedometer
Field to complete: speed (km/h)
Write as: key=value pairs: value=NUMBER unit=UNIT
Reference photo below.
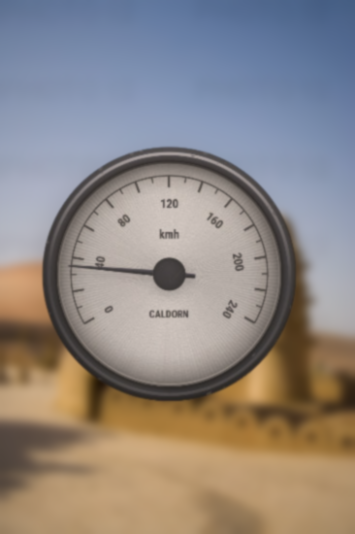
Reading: value=35 unit=km/h
